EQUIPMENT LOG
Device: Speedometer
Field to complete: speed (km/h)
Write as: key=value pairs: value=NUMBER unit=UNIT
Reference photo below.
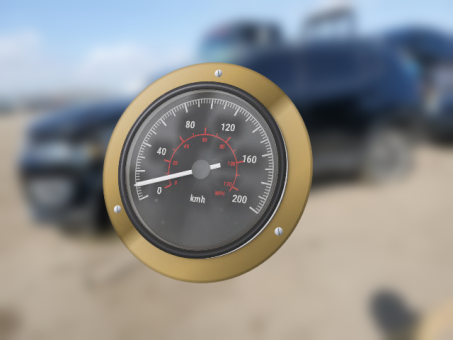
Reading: value=10 unit=km/h
